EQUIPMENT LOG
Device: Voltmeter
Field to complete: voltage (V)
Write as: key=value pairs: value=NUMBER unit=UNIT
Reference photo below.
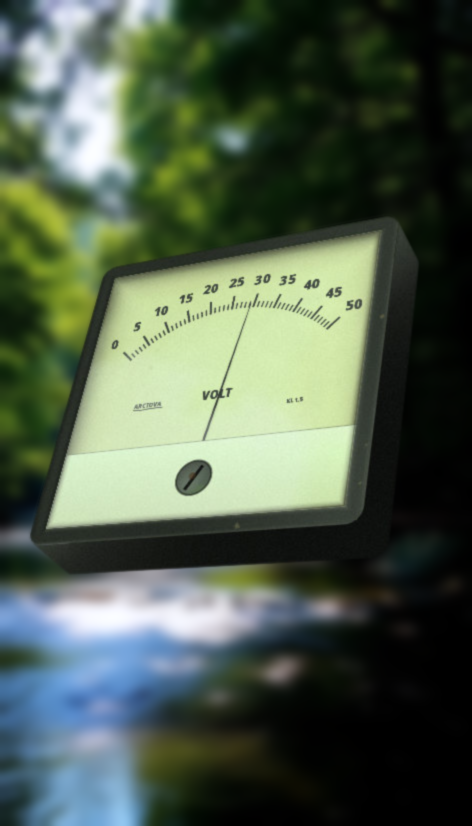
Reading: value=30 unit=V
